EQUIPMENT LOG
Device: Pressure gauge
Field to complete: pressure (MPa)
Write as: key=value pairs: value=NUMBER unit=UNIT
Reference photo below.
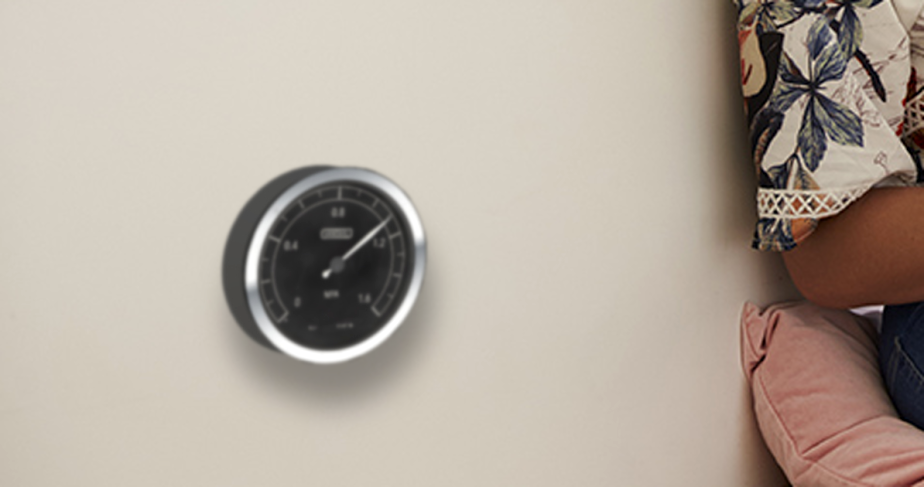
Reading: value=1.1 unit=MPa
